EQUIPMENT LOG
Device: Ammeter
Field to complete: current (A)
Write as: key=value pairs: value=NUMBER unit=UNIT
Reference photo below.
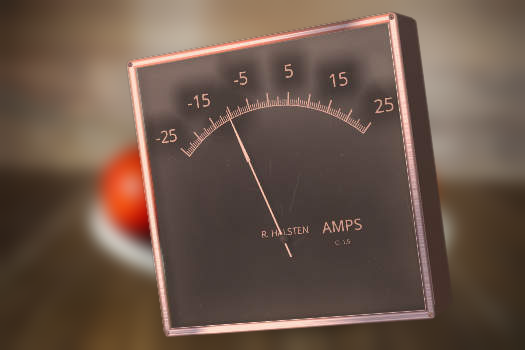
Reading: value=-10 unit=A
